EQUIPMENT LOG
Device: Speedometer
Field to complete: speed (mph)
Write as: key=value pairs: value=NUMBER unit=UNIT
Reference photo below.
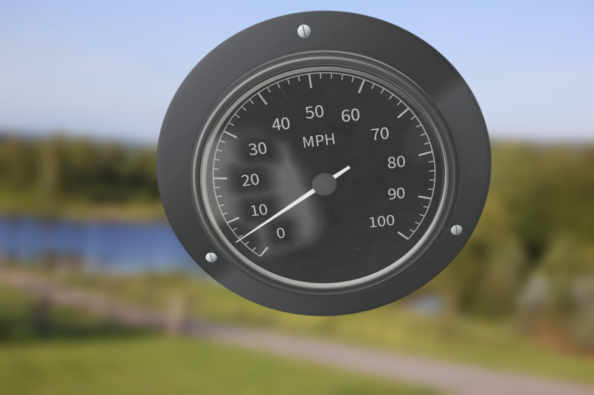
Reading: value=6 unit=mph
